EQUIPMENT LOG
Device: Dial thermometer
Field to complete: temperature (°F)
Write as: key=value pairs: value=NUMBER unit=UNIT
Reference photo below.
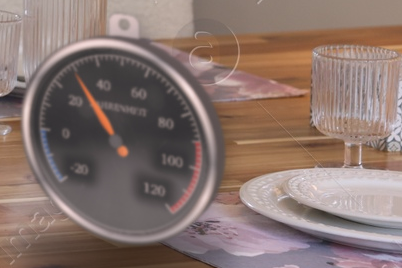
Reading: value=30 unit=°F
